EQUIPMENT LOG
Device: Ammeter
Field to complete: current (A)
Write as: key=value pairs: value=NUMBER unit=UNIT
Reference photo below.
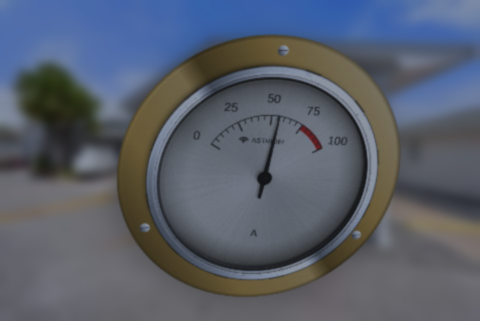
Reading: value=55 unit=A
